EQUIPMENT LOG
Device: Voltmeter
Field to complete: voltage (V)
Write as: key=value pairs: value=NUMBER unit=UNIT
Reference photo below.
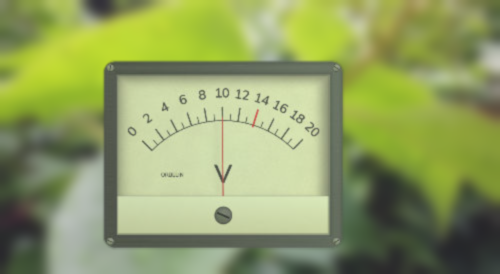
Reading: value=10 unit=V
